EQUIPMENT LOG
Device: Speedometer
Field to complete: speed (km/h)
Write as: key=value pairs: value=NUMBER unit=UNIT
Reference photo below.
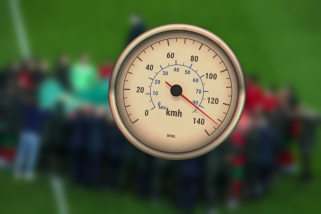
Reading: value=132.5 unit=km/h
